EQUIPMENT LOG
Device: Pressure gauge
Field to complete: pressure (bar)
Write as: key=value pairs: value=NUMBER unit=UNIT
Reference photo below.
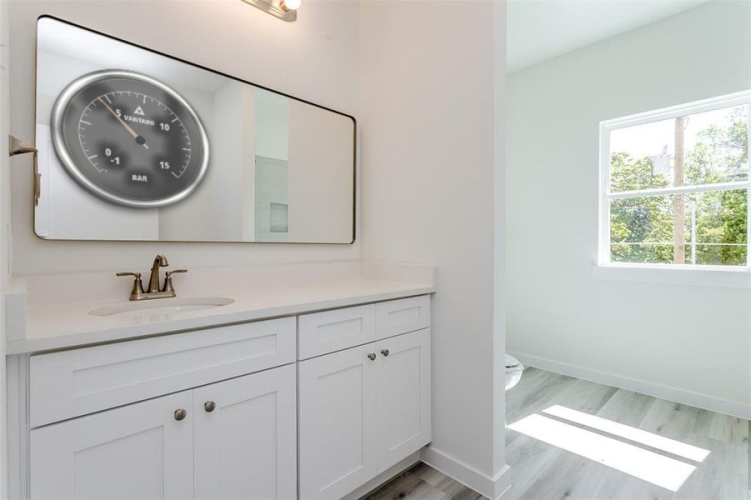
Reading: value=4.5 unit=bar
